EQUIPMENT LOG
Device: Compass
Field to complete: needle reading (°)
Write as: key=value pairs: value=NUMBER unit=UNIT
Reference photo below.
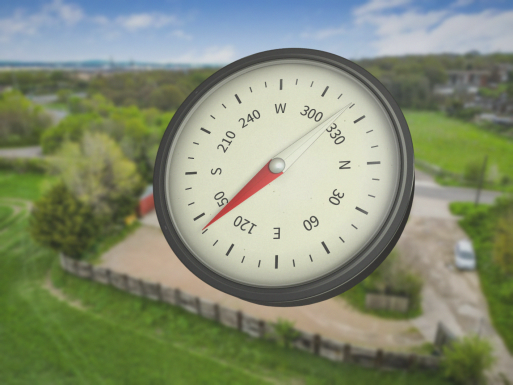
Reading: value=140 unit=°
